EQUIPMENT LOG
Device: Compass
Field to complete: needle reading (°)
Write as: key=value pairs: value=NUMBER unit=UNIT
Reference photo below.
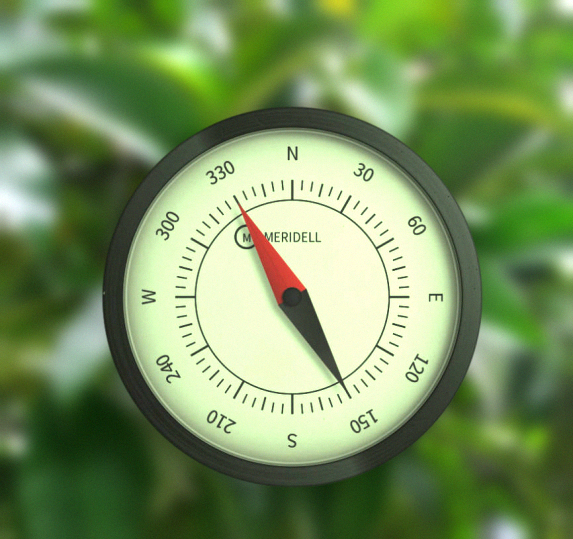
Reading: value=330 unit=°
